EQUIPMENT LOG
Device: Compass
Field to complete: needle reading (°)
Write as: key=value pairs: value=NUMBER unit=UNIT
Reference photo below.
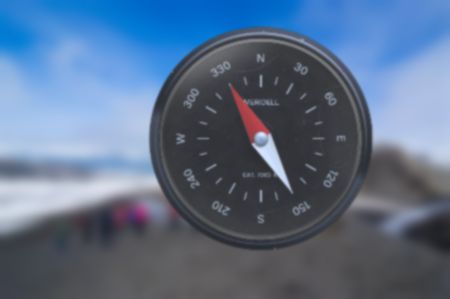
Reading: value=330 unit=°
